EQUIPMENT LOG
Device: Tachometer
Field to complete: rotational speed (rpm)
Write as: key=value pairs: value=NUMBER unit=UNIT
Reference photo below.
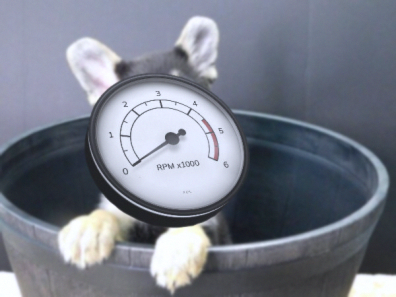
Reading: value=0 unit=rpm
